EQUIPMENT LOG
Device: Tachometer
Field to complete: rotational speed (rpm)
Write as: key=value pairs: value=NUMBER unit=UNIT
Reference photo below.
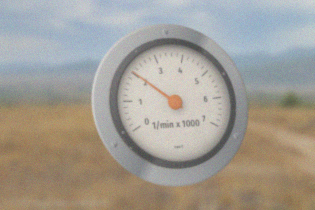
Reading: value=2000 unit=rpm
